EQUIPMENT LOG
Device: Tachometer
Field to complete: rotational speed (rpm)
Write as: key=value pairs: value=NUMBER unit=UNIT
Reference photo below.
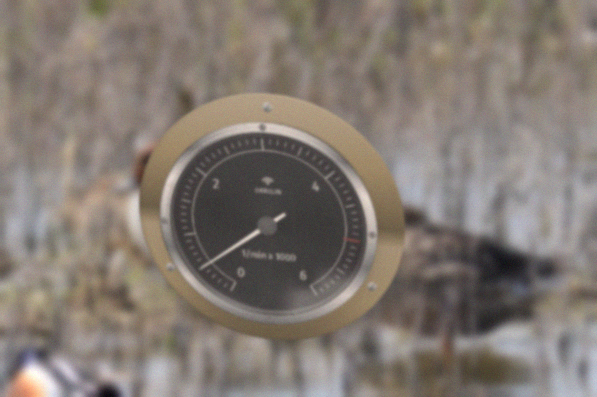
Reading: value=500 unit=rpm
